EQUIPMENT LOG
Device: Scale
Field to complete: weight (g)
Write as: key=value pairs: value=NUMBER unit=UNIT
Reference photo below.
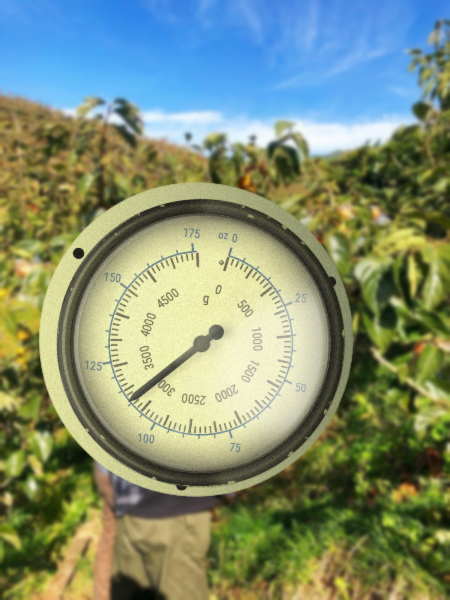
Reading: value=3150 unit=g
